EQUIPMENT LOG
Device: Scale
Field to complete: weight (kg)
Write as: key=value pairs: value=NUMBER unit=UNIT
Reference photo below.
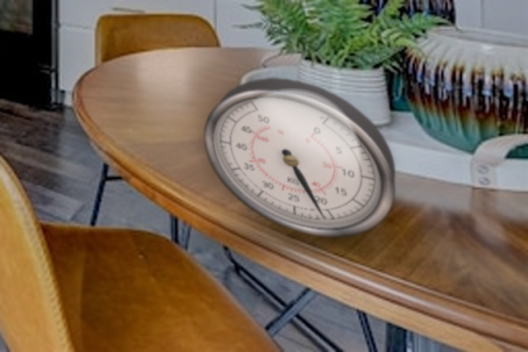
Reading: value=21 unit=kg
